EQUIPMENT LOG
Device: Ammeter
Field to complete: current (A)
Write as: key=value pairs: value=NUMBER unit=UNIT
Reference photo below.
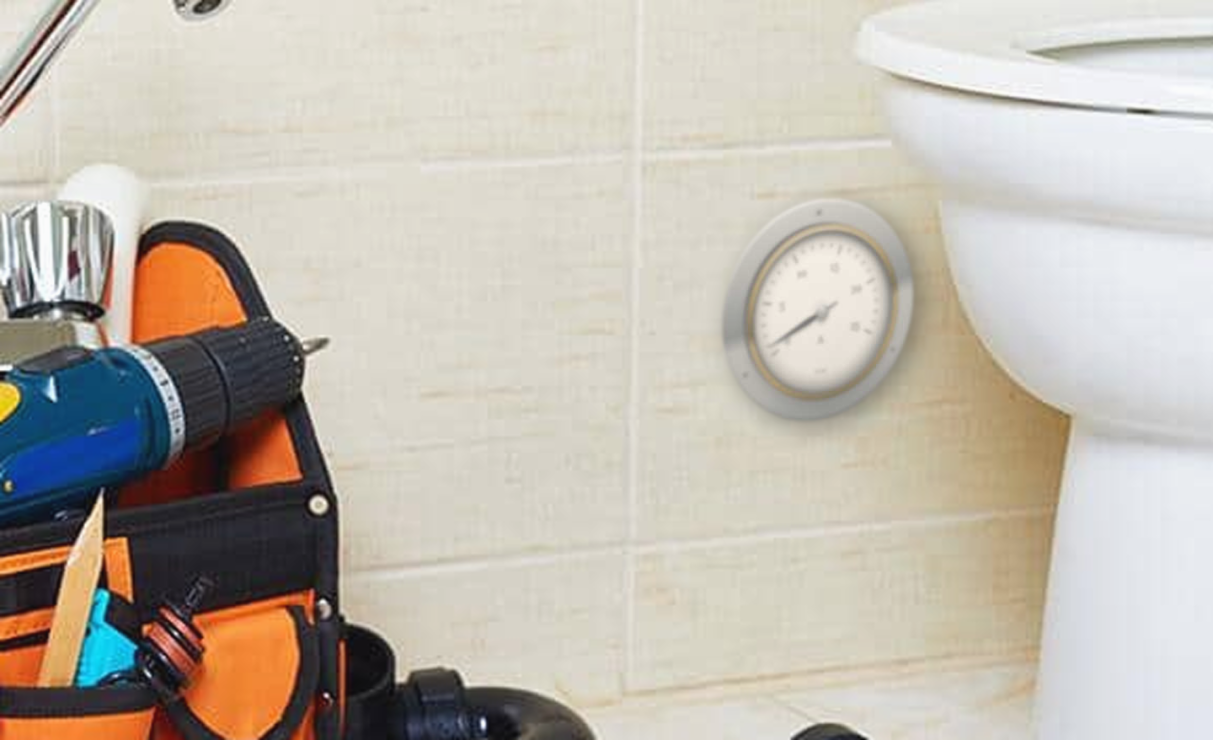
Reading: value=1 unit=A
